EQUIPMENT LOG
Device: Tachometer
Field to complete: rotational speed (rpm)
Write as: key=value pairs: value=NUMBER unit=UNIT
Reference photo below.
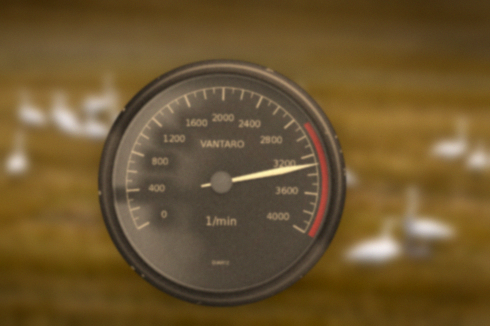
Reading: value=3300 unit=rpm
